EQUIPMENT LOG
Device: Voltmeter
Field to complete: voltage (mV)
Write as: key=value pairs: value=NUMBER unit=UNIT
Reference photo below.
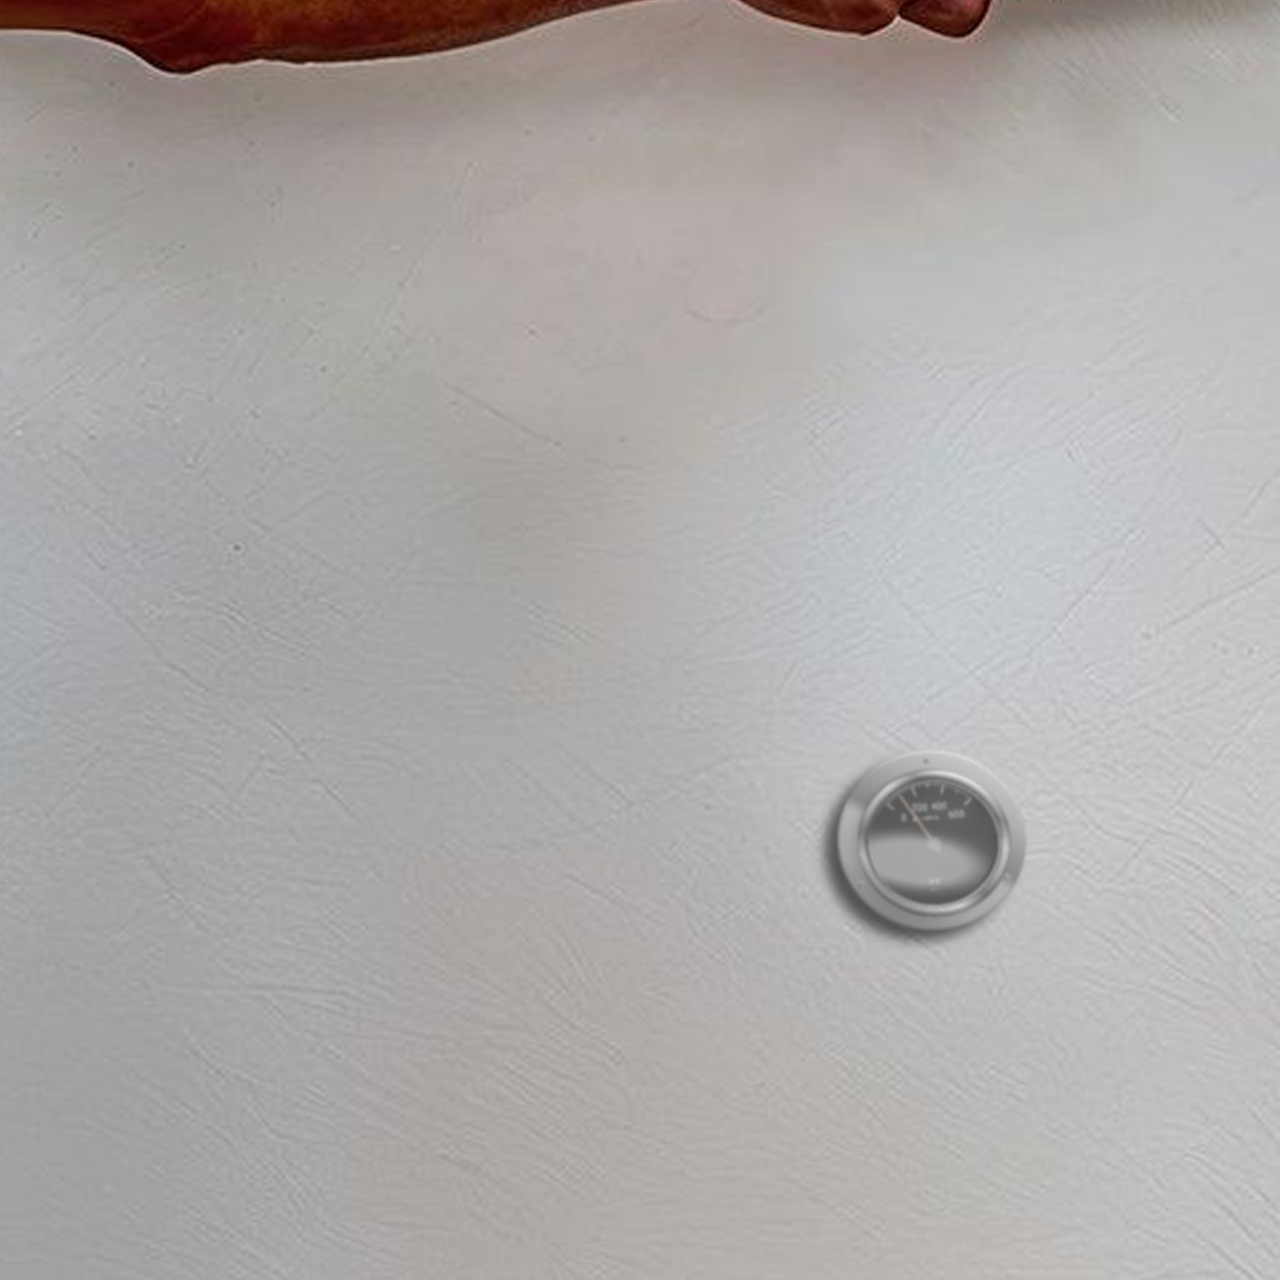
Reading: value=100 unit=mV
